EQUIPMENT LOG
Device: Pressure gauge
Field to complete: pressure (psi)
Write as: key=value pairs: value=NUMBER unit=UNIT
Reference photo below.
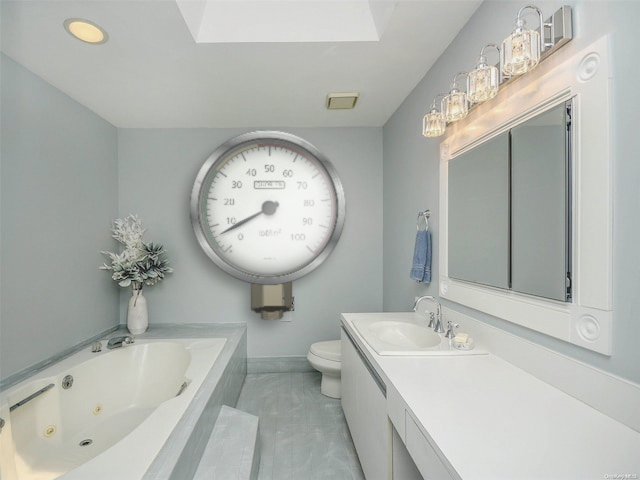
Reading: value=6 unit=psi
